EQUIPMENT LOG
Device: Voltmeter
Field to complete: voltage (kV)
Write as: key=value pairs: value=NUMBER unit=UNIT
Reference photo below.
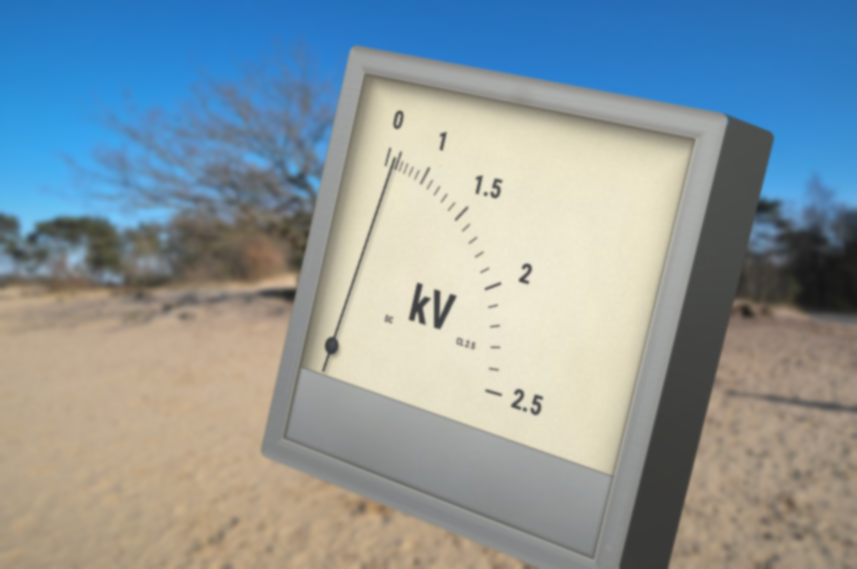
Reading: value=0.5 unit=kV
